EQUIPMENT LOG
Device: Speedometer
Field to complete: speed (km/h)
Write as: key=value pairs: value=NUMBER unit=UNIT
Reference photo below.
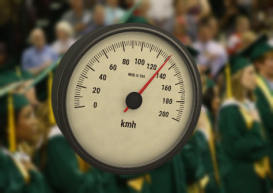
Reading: value=130 unit=km/h
